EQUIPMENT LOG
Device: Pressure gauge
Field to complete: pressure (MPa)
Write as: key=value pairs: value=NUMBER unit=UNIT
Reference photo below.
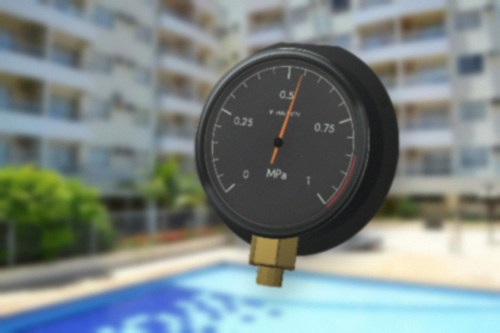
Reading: value=0.55 unit=MPa
